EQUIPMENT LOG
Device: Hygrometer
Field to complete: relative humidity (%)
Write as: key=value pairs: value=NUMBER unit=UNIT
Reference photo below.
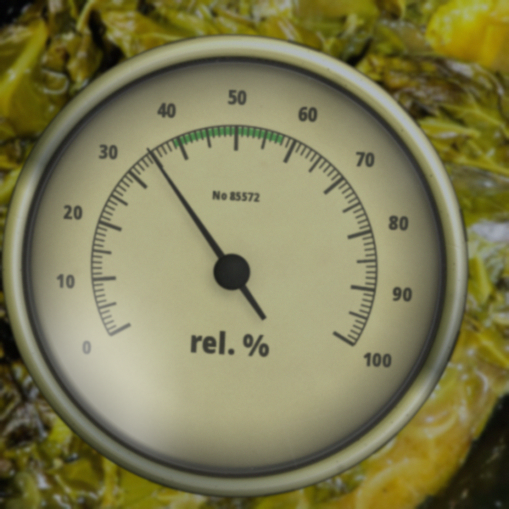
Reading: value=35 unit=%
